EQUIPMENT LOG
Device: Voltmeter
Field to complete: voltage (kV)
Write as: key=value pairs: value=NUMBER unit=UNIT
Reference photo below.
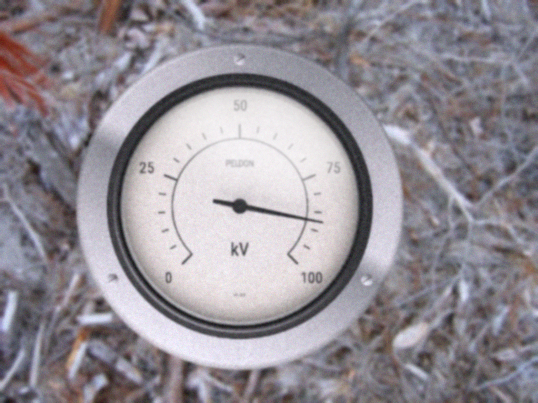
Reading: value=87.5 unit=kV
